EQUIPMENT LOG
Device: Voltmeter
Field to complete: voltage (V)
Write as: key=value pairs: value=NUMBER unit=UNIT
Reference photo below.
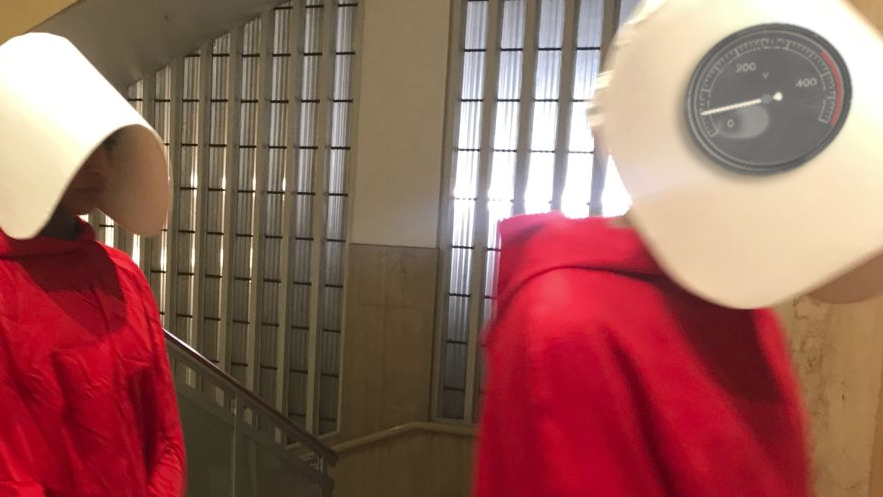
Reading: value=50 unit=V
